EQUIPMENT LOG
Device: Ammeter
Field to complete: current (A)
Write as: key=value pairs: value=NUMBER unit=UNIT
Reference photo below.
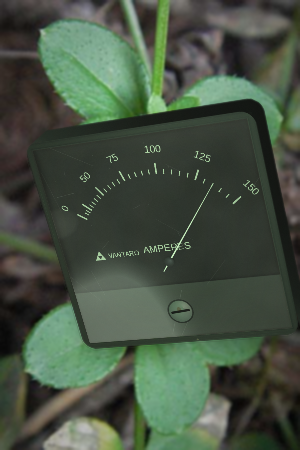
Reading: value=135 unit=A
